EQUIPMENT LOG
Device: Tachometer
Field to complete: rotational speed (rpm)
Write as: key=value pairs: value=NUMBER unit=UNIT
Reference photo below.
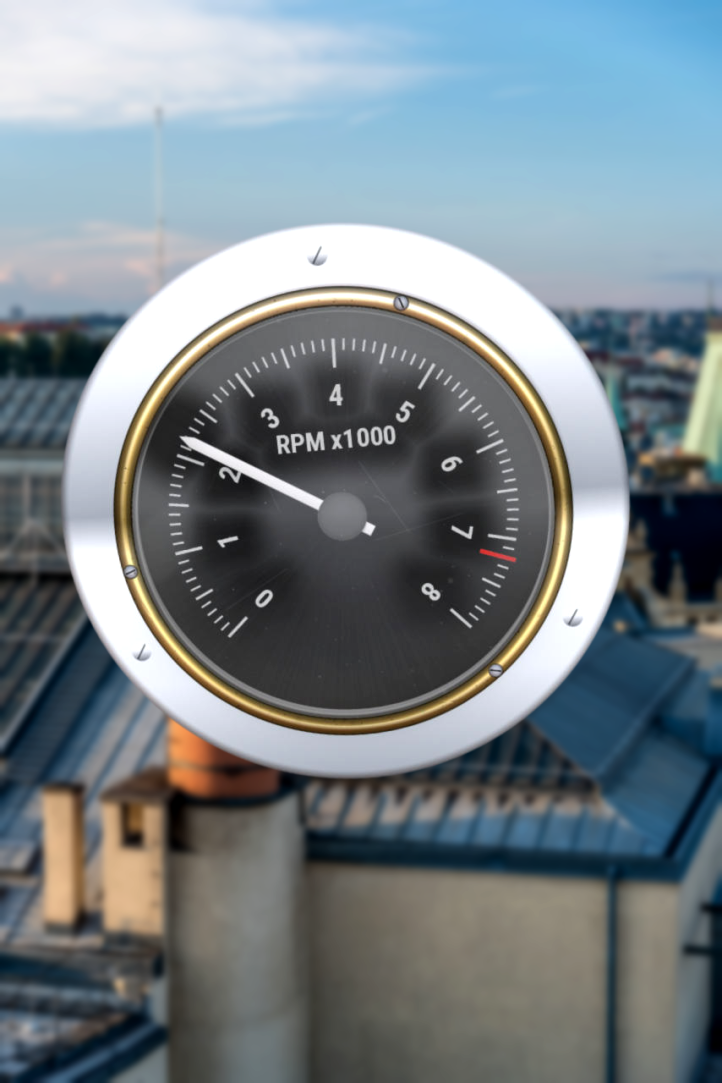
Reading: value=2200 unit=rpm
